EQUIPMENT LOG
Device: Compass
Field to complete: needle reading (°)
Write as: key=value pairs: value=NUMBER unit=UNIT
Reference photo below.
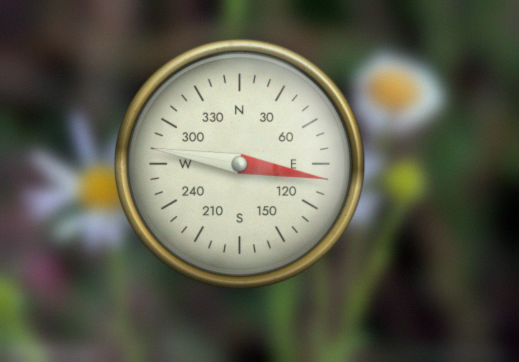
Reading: value=100 unit=°
